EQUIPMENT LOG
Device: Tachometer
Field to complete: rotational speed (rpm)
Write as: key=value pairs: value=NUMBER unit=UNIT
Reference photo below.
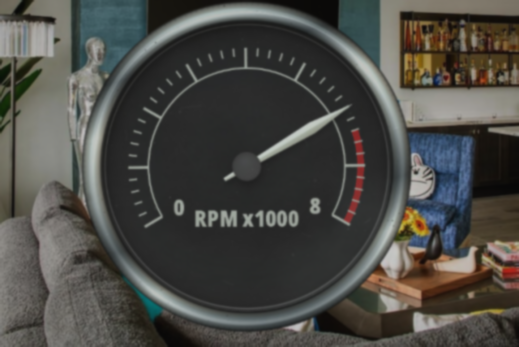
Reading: value=6000 unit=rpm
